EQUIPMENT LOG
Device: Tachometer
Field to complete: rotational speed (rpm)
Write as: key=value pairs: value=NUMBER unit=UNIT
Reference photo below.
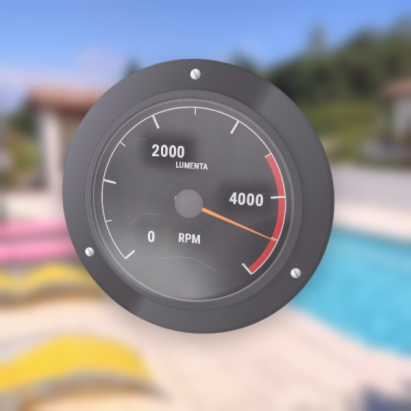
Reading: value=4500 unit=rpm
